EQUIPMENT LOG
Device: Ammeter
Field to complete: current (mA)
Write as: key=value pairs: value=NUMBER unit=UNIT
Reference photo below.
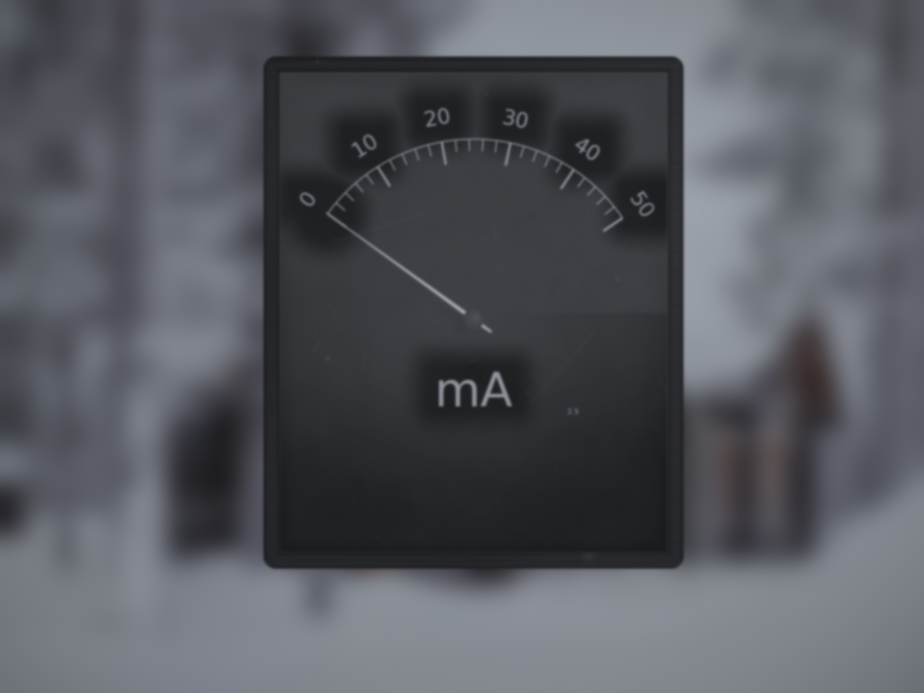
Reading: value=0 unit=mA
